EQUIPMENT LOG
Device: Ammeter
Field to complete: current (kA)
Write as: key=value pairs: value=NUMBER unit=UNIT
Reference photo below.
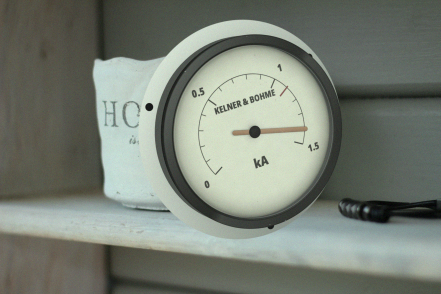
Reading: value=1.4 unit=kA
